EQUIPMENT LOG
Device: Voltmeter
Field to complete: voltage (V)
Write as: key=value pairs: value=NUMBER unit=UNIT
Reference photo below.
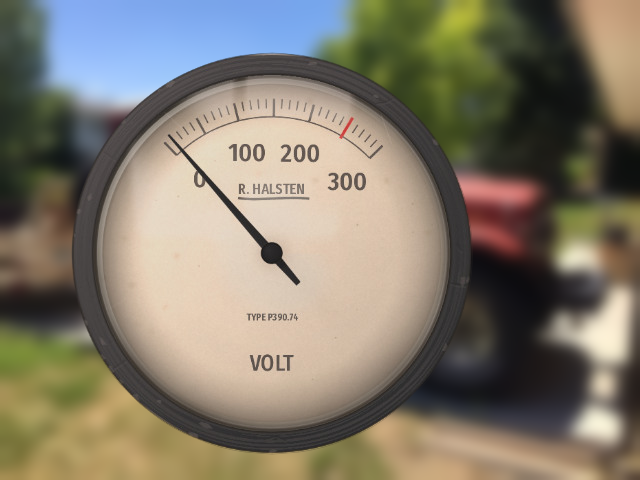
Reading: value=10 unit=V
